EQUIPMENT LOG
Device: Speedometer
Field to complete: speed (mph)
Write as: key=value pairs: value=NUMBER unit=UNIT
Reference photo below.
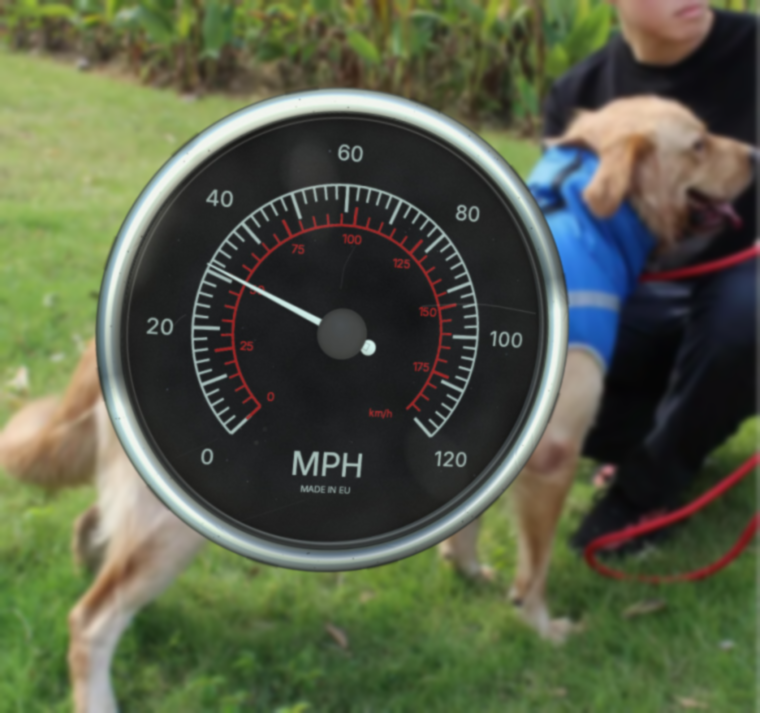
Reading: value=31 unit=mph
